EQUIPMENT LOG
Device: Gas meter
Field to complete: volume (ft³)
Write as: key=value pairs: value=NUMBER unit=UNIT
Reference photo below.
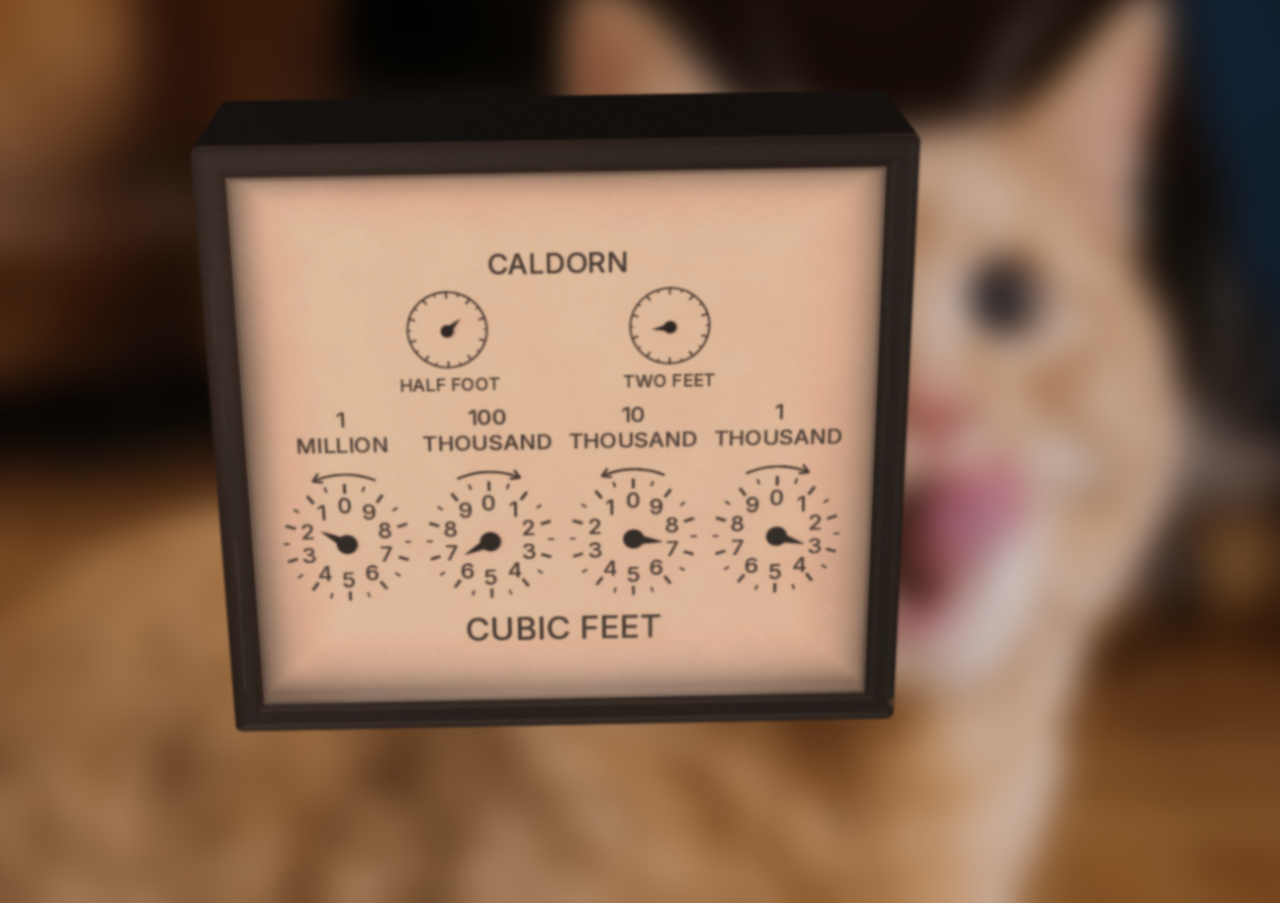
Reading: value=167300 unit=ft³
